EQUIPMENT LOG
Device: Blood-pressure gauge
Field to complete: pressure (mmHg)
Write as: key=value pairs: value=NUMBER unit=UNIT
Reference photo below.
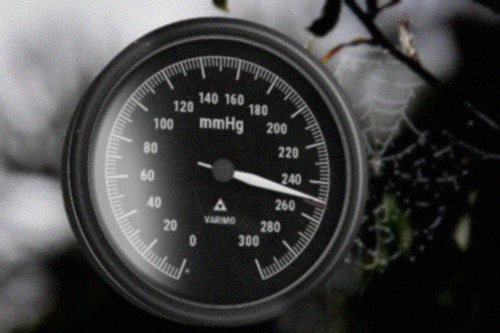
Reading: value=250 unit=mmHg
